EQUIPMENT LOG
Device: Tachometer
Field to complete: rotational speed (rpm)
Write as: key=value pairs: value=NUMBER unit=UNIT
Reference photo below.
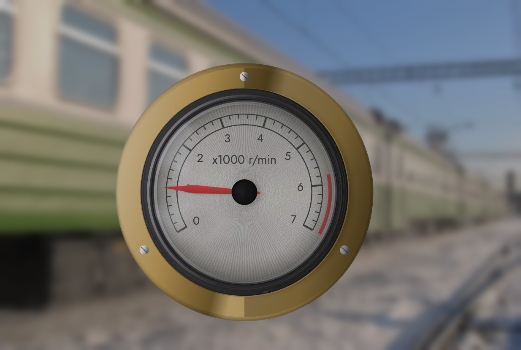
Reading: value=1000 unit=rpm
